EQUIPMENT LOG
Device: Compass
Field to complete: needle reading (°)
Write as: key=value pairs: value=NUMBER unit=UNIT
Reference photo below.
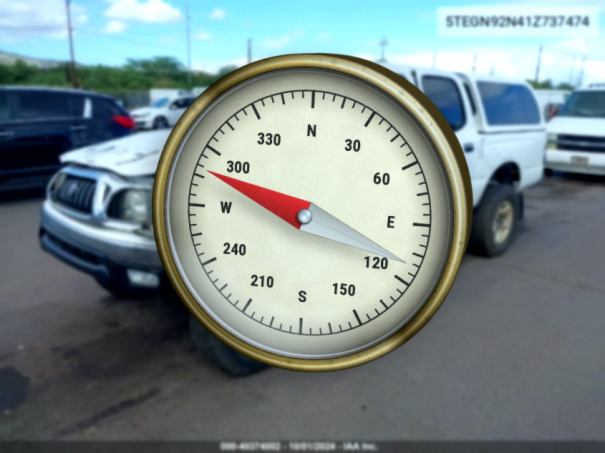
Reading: value=290 unit=°
